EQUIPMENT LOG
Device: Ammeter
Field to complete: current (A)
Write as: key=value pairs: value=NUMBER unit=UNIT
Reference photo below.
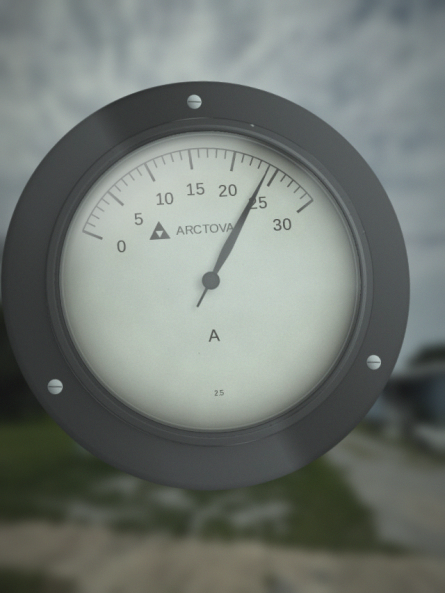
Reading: value=24 unit=A
